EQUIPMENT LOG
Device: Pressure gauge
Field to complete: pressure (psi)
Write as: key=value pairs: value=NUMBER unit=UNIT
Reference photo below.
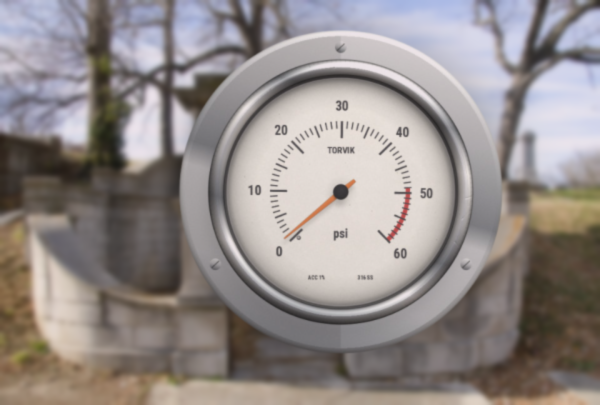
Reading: value=1 unit=psi
